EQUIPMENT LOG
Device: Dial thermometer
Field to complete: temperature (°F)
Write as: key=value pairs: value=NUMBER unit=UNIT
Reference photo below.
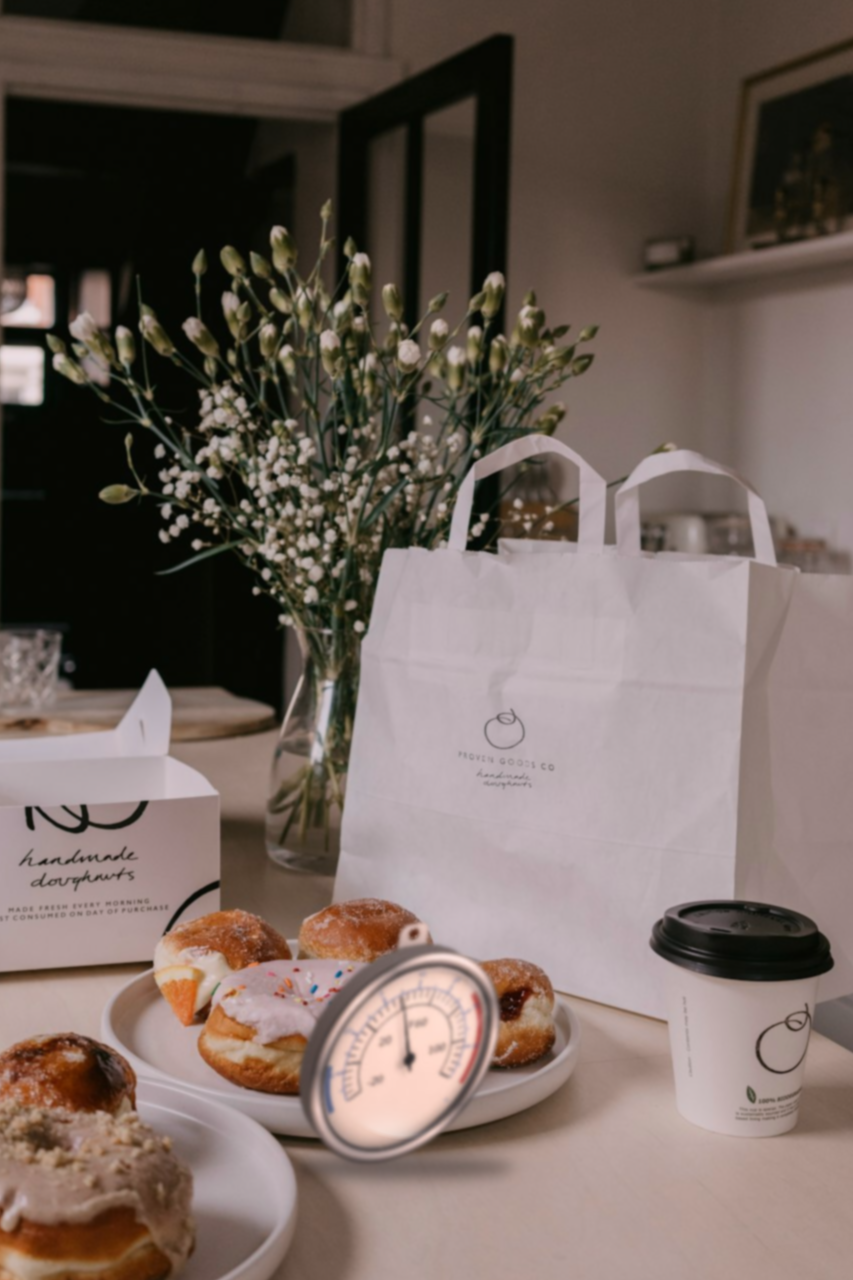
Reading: value=40 unit=°F
